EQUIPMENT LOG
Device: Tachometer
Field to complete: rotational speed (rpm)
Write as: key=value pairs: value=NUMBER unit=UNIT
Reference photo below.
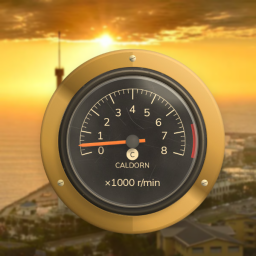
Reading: value=400 unit=rpm
